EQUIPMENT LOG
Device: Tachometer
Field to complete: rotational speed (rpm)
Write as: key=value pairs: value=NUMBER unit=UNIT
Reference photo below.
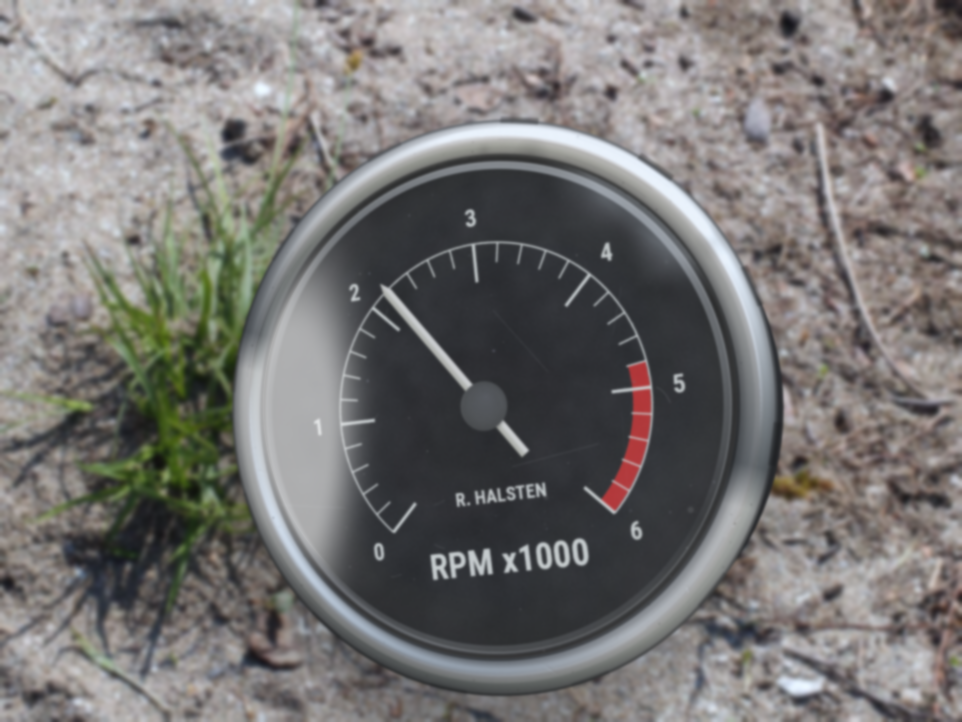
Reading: value=2200 unit=rpm
